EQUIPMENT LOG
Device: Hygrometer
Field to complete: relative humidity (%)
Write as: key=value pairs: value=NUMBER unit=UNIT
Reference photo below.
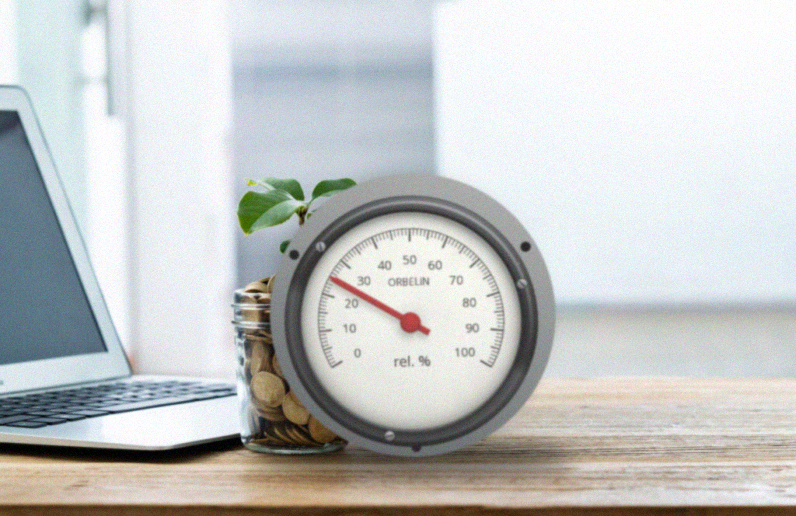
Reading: value=25 unit=%
